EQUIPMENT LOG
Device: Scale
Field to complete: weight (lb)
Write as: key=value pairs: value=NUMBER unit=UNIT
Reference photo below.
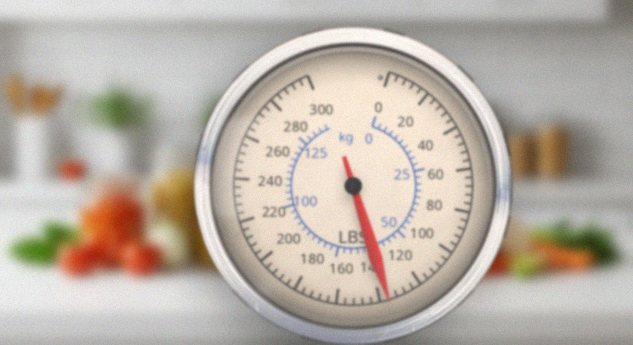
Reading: value=136 unit=lb
